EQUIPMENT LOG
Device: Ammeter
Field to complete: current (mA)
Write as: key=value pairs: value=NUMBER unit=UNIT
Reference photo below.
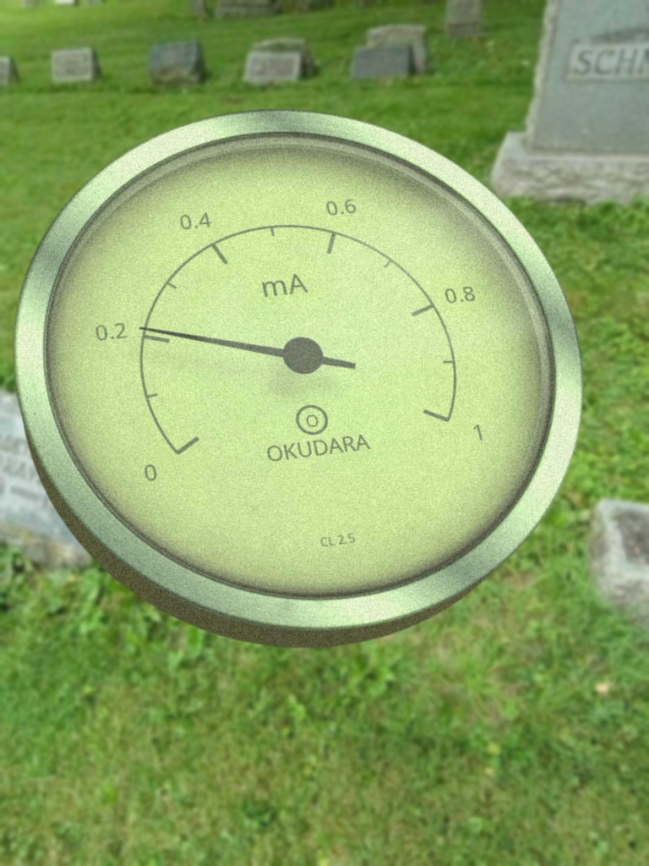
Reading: value=0.2 unit=mA
